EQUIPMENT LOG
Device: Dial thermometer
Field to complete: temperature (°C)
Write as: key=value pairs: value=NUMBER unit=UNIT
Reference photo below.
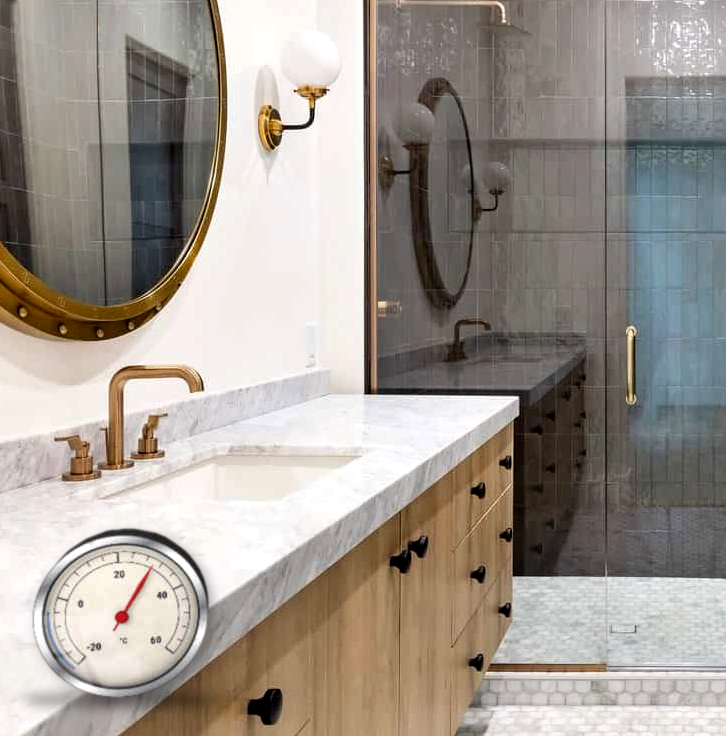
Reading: value=30 unit=°C
